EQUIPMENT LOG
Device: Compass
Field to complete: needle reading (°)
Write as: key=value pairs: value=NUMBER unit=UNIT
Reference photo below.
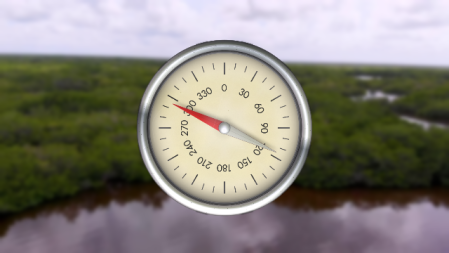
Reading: value=295 unit=°
